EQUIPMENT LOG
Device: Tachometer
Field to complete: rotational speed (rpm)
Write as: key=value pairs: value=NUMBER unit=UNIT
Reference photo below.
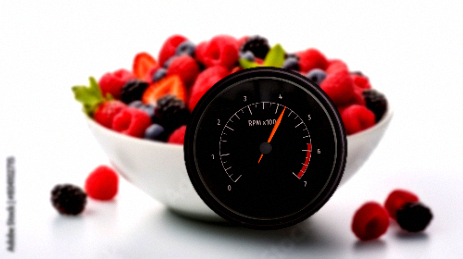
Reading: value=4250 unit=rpm
